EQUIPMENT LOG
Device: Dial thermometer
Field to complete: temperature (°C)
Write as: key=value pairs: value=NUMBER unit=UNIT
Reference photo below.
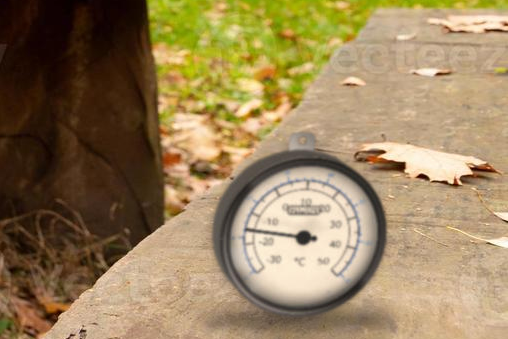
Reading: value=-15 unit=°C
